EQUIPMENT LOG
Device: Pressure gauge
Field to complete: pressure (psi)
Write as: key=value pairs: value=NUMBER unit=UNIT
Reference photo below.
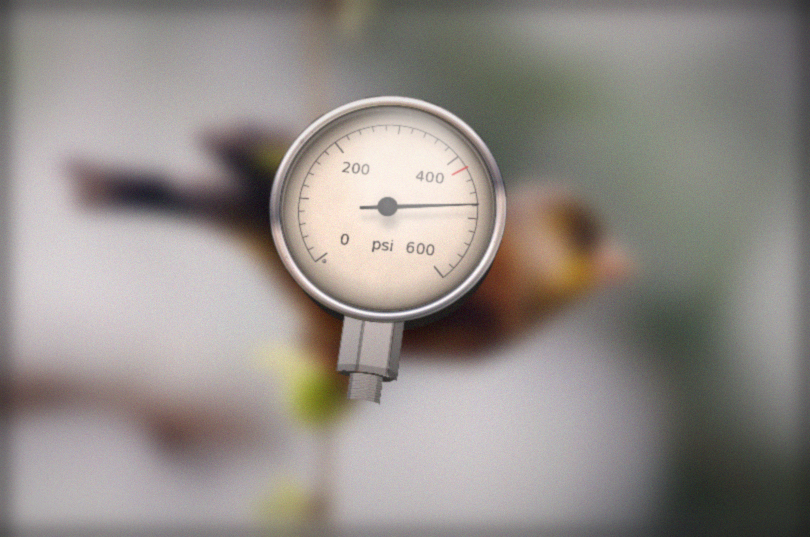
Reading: value=480 unit=psi
